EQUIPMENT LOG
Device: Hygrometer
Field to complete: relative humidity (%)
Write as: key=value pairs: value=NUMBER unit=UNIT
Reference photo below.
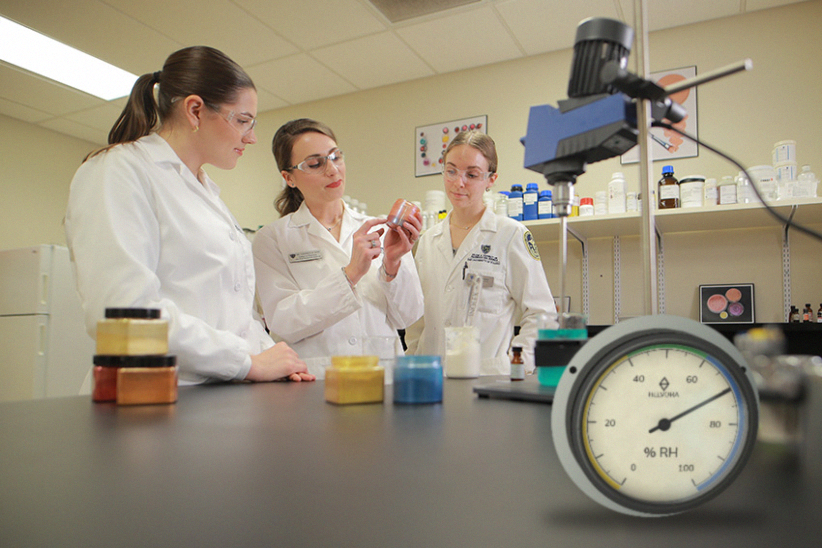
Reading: value=70 unit=%
